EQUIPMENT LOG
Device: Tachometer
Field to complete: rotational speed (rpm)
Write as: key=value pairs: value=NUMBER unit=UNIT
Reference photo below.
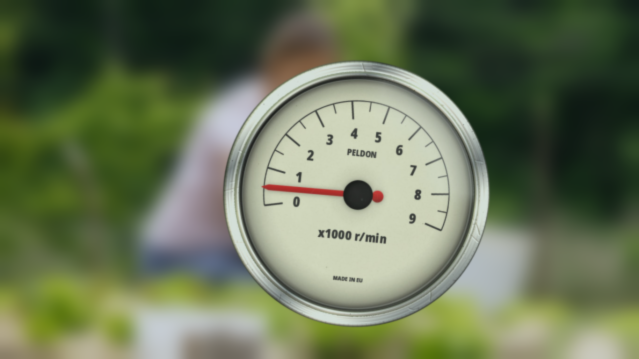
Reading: value=500 unit=rpm
